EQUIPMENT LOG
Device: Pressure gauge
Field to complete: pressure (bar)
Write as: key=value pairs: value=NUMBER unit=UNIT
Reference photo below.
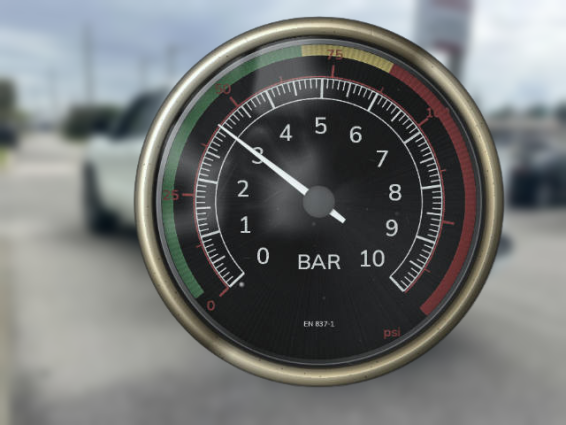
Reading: value=3 unit=bar
